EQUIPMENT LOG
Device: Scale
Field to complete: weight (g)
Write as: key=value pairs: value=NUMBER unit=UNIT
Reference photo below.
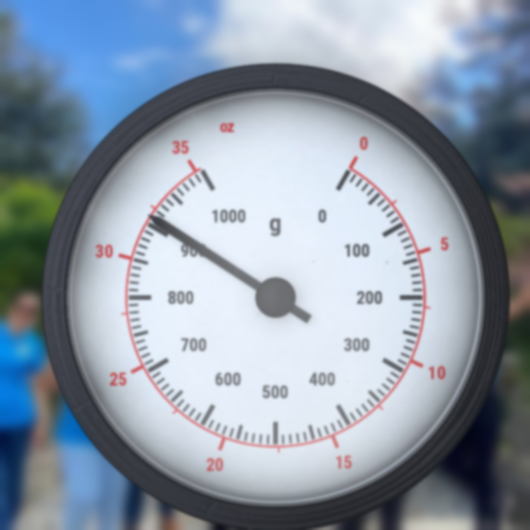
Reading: value=910 unit=g
